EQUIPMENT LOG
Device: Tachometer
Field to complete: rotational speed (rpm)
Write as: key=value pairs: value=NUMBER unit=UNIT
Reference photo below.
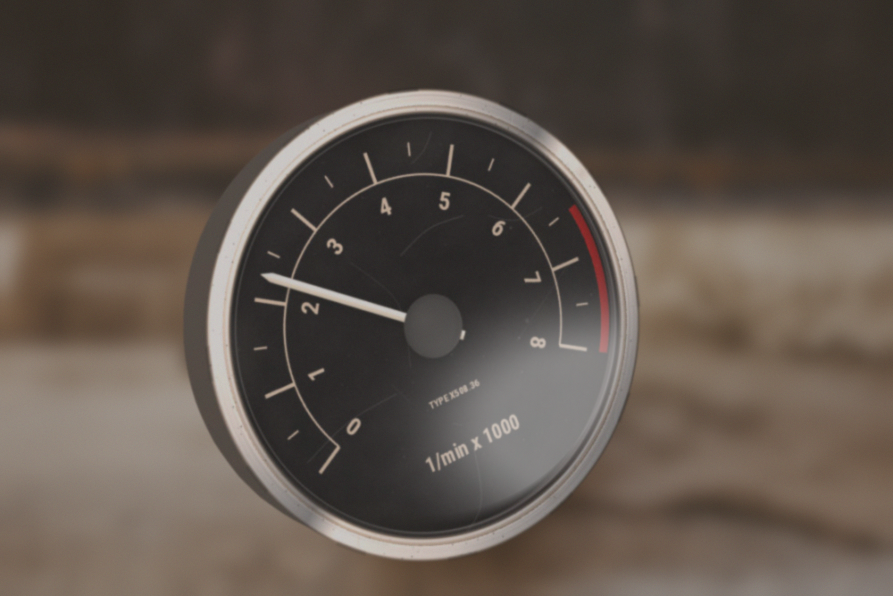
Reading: value=2250 unit=rpm
